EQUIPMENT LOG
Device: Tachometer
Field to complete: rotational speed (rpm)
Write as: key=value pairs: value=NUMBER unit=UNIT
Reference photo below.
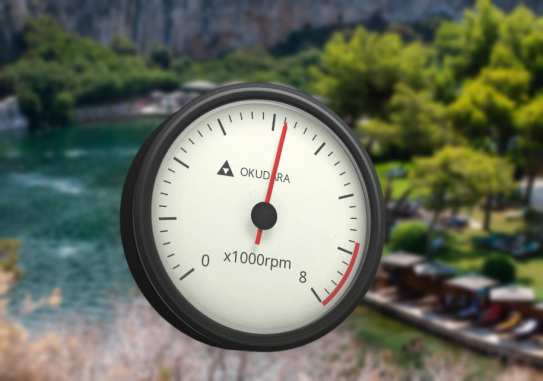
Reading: value=4200 unit=rpm
